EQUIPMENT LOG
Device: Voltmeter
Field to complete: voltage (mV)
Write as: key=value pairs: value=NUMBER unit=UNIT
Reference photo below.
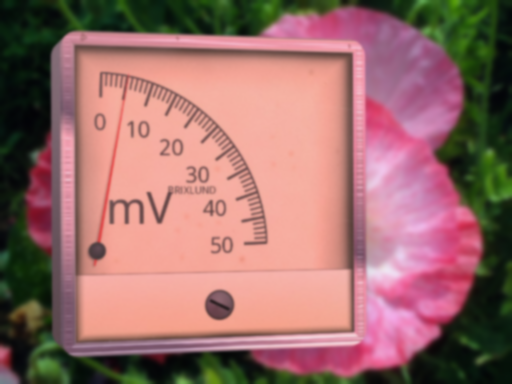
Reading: value=5 unit=mV
